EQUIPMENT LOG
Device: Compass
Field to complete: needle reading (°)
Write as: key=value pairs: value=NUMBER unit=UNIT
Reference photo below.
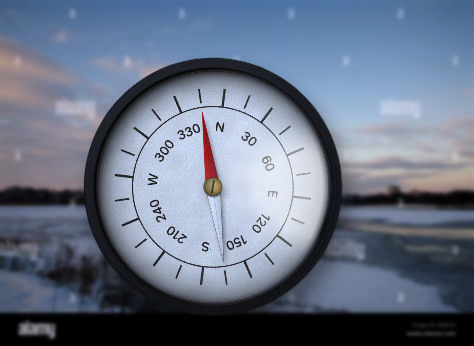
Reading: value=345 unit=°
